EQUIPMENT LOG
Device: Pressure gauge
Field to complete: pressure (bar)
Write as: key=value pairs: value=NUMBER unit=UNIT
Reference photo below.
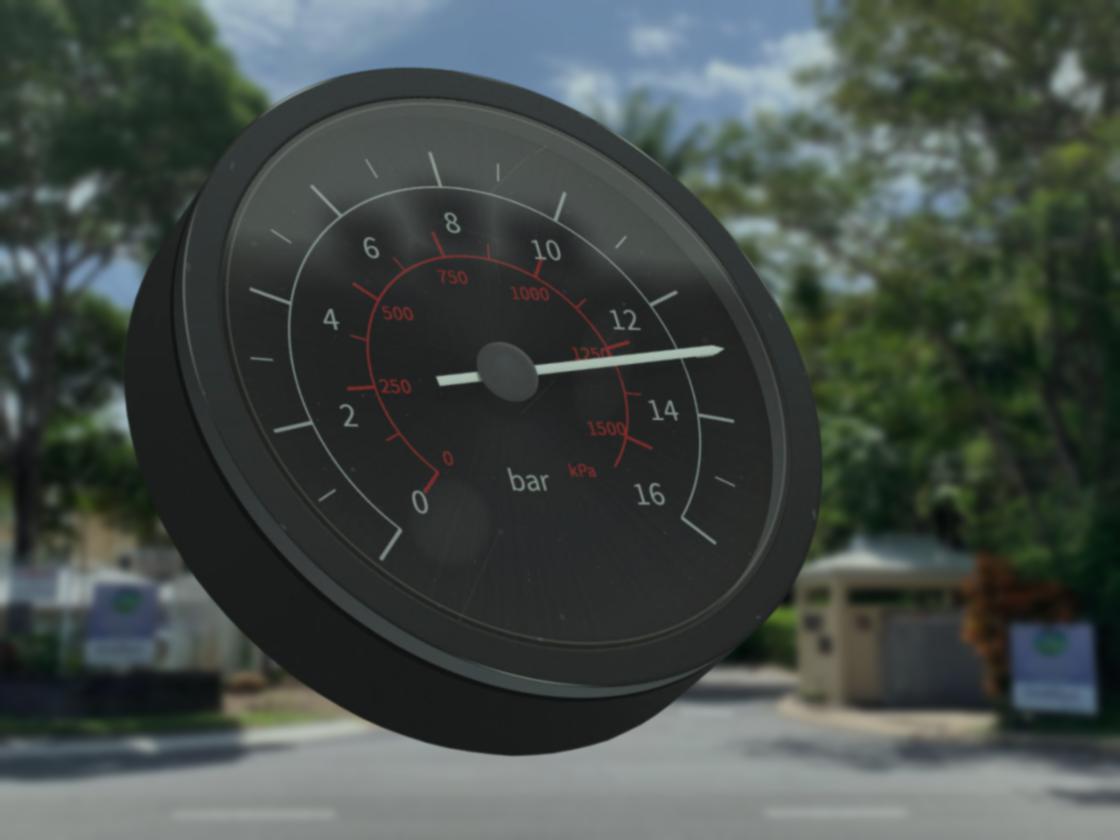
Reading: value=13 unit=bar
